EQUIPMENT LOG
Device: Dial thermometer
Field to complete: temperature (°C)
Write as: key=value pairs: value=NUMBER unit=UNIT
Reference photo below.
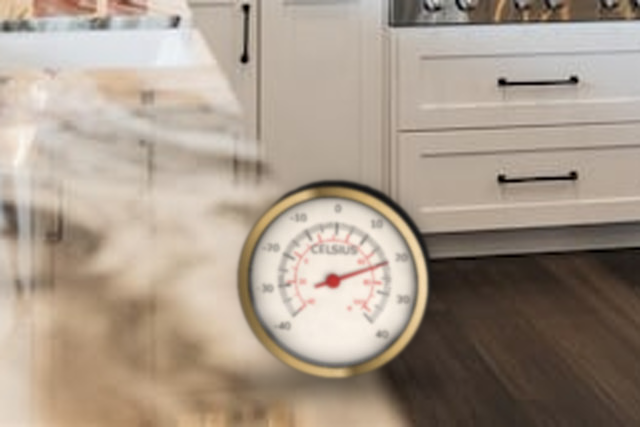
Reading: value=20 unit=°C
